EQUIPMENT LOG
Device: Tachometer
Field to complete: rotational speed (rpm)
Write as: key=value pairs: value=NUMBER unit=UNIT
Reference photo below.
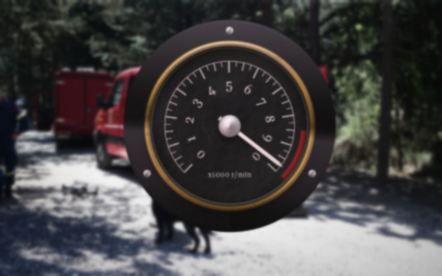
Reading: value=9750 unit=rpm
